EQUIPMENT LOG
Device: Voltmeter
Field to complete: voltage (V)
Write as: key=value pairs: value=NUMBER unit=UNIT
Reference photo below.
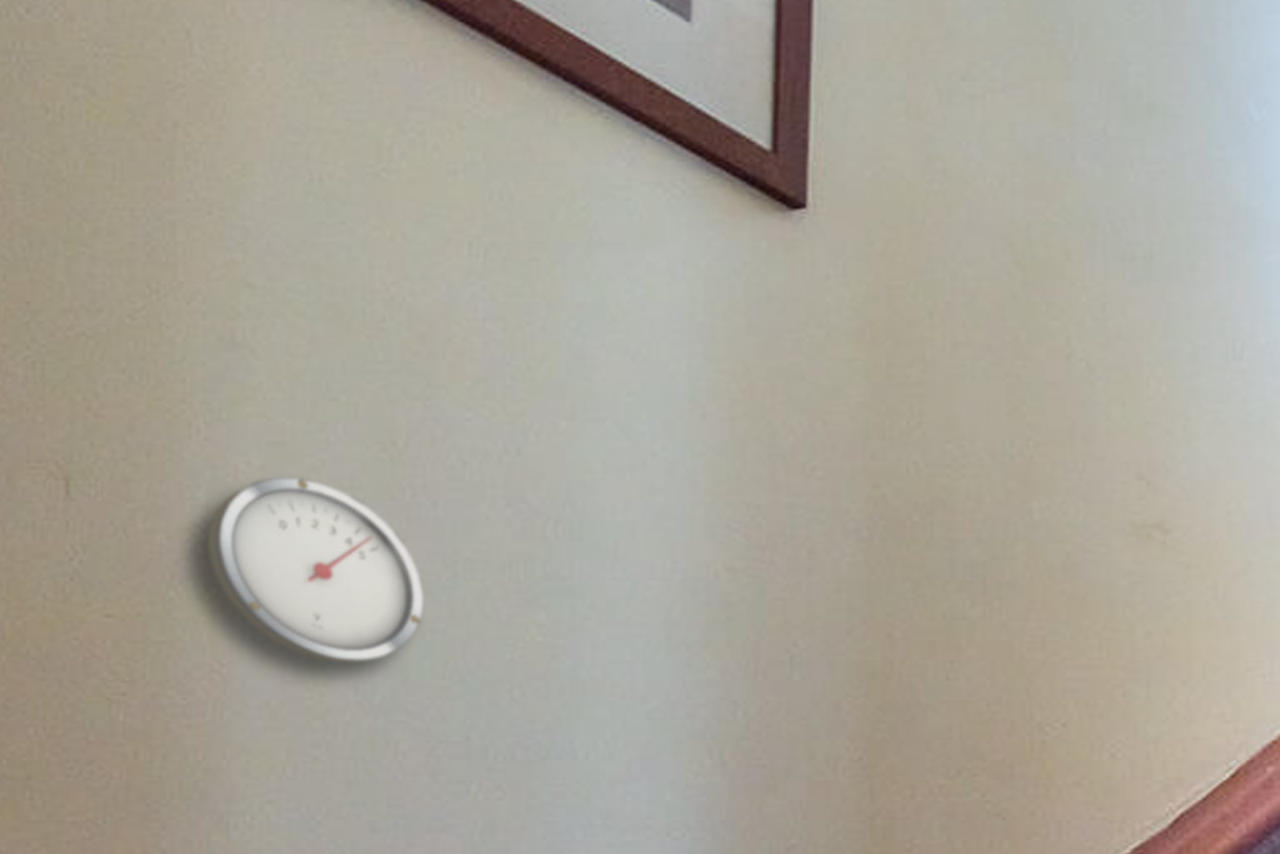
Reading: value=4.5 unit=V
